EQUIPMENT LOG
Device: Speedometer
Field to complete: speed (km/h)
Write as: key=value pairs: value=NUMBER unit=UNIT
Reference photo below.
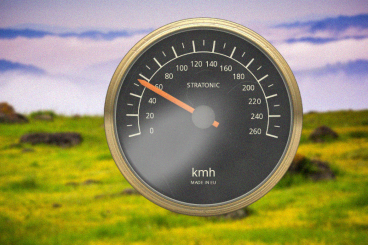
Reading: value=55 unit=km/h
